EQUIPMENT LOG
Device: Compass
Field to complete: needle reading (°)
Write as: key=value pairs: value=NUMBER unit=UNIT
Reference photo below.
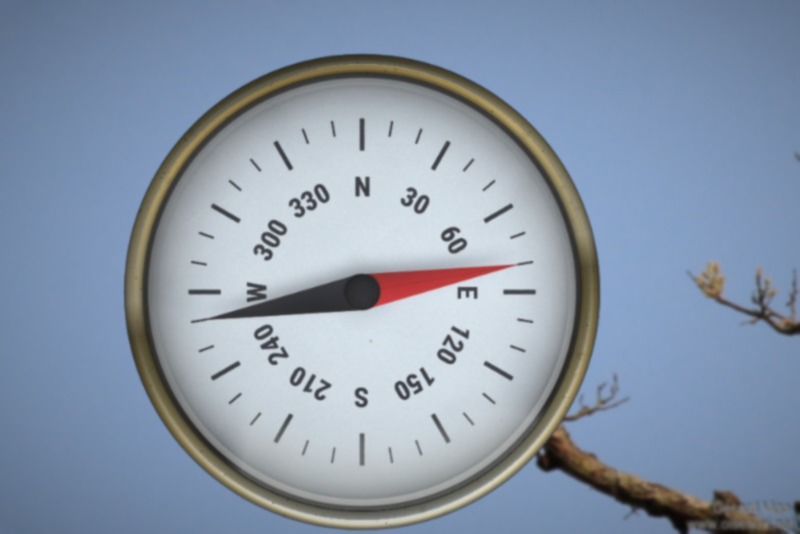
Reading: value=80 unit=°
